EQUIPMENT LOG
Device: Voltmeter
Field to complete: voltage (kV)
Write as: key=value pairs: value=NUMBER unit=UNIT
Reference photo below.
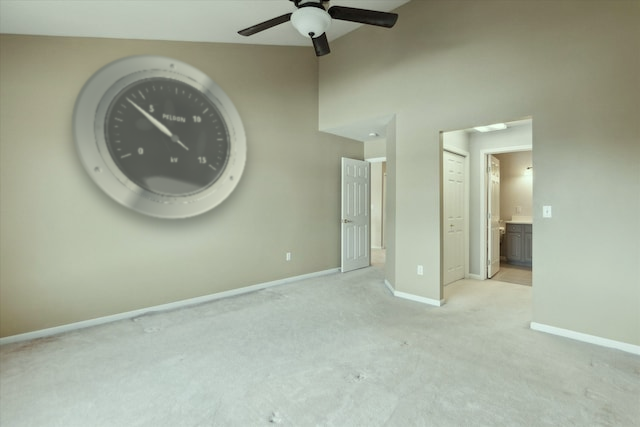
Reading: value=4 unit=kV
